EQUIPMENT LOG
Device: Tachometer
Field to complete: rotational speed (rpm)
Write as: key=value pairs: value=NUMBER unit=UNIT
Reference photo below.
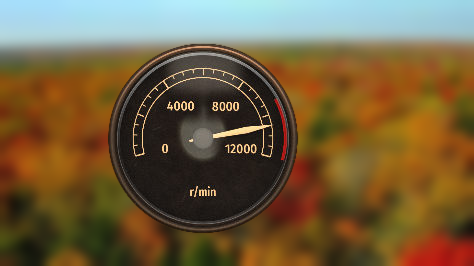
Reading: value=10500 unit=rpm
